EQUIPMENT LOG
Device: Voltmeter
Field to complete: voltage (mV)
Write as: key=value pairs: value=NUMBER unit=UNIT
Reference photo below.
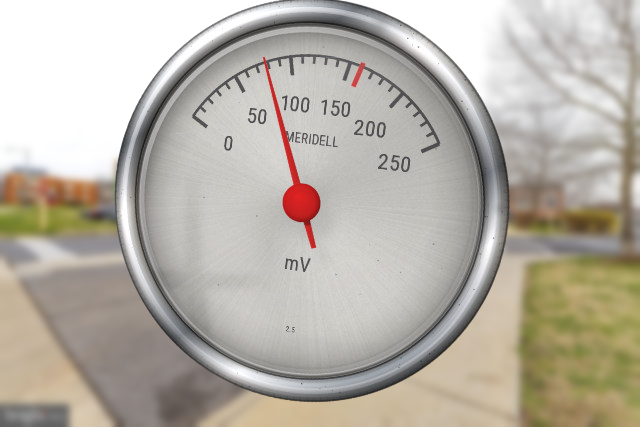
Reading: value=80 unit=mV
